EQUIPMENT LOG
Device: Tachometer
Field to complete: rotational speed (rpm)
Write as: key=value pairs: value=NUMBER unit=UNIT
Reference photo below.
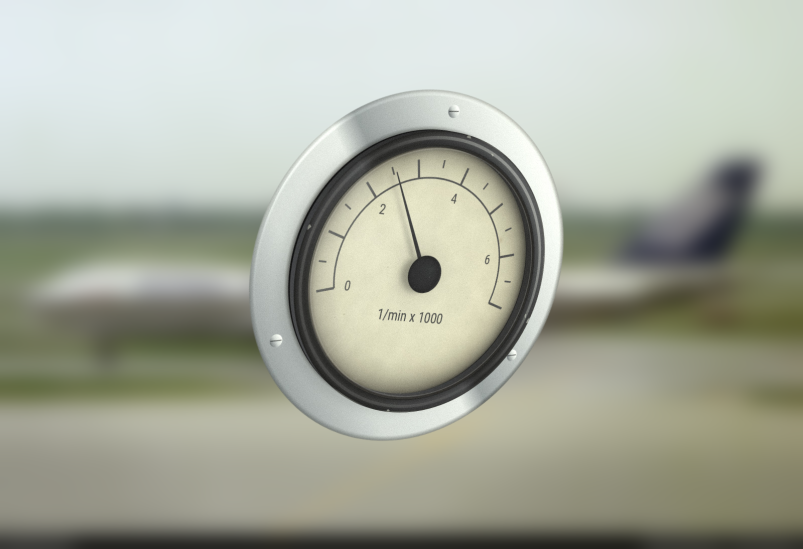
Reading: value=2500 unit=rpm
